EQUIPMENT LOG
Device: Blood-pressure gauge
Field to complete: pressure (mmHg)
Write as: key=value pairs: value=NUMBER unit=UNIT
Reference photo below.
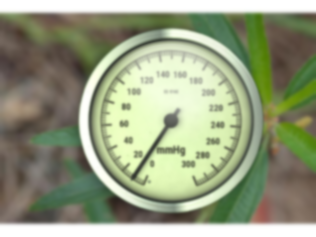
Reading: value=10 unit=mmHg
